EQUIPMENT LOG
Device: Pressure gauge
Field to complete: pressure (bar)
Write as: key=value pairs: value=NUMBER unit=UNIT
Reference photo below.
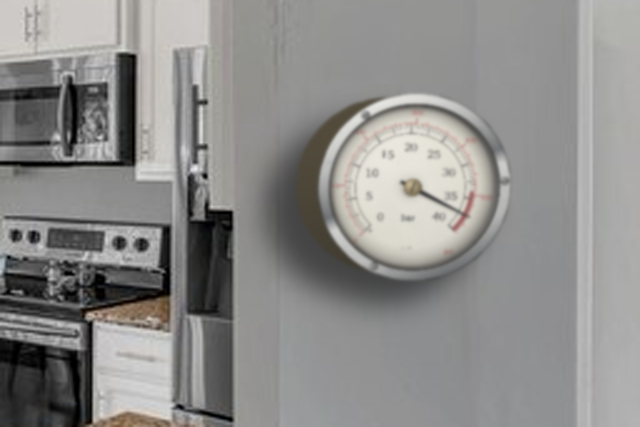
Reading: value=37.5 unit=bar
